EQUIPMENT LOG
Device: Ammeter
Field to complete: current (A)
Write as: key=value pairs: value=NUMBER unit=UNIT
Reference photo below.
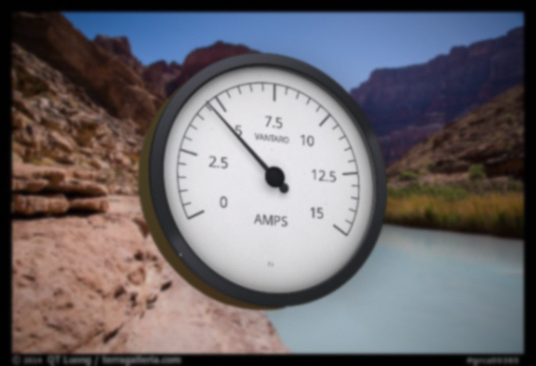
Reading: value=4.5 unit=A
